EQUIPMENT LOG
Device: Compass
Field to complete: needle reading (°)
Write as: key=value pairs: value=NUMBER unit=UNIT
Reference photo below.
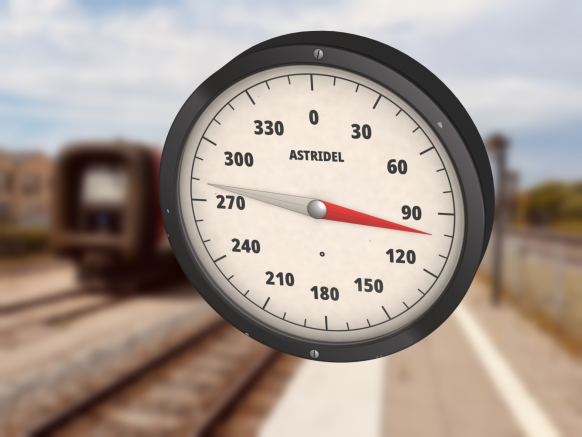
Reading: value=100 unit=°
